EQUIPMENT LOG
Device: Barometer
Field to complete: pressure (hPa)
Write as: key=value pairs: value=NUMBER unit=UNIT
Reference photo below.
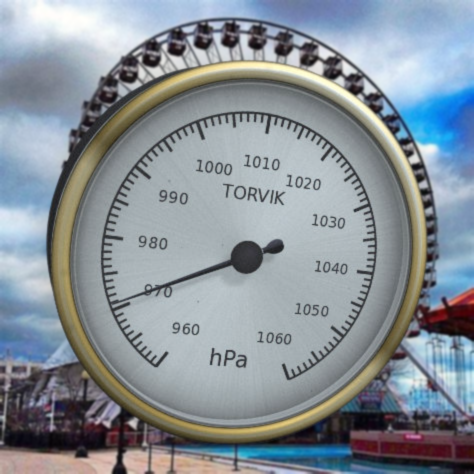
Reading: value=971 unit=hPa
